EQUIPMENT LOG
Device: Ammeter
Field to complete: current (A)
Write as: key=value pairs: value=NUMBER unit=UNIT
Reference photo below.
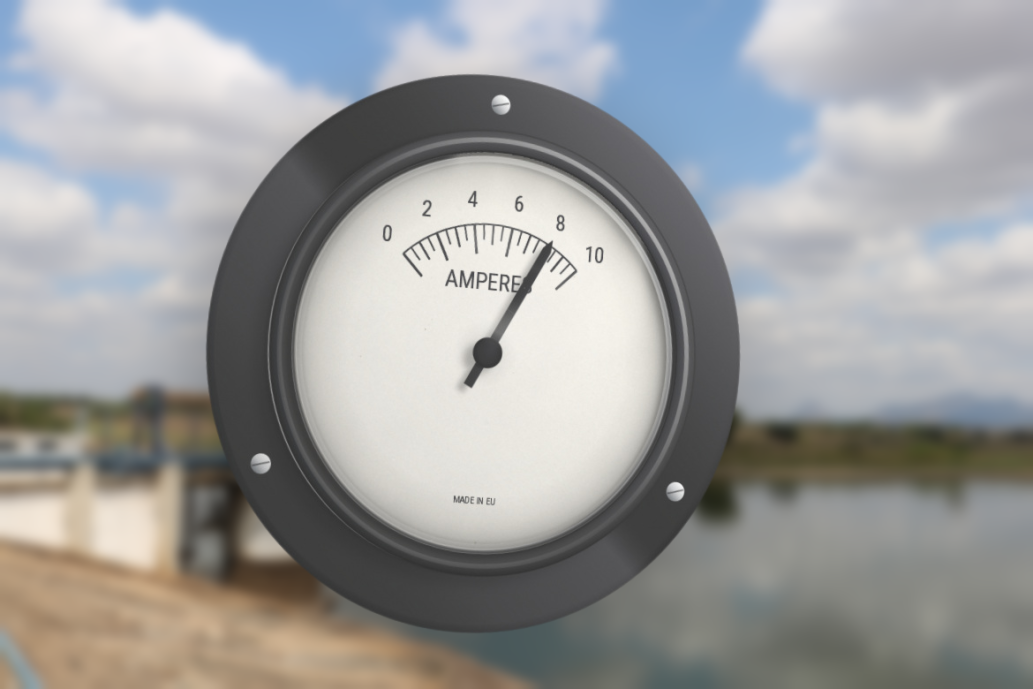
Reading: value=8 unit=A
